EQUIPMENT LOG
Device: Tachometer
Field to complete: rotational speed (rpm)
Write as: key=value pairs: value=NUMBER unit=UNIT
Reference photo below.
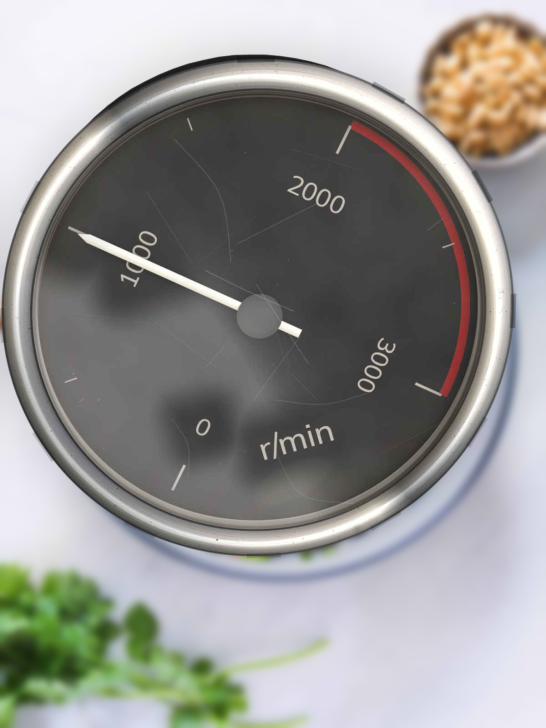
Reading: value=1000 unit=rpm
